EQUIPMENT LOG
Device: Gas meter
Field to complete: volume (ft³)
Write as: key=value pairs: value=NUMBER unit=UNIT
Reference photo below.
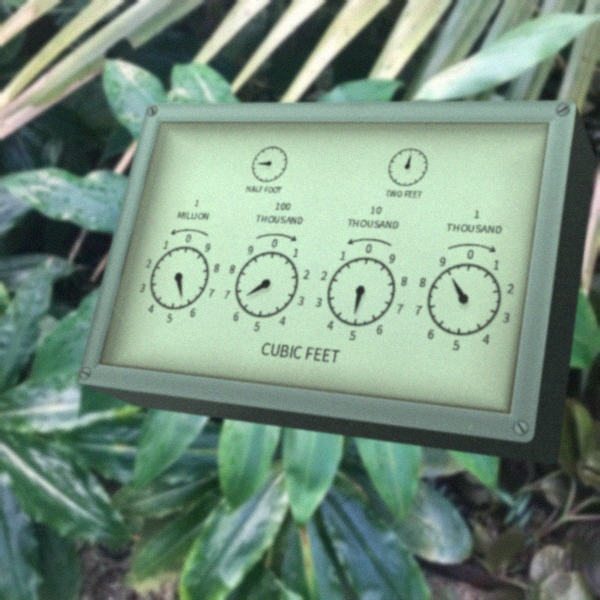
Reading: value=564900 unit=ft³
